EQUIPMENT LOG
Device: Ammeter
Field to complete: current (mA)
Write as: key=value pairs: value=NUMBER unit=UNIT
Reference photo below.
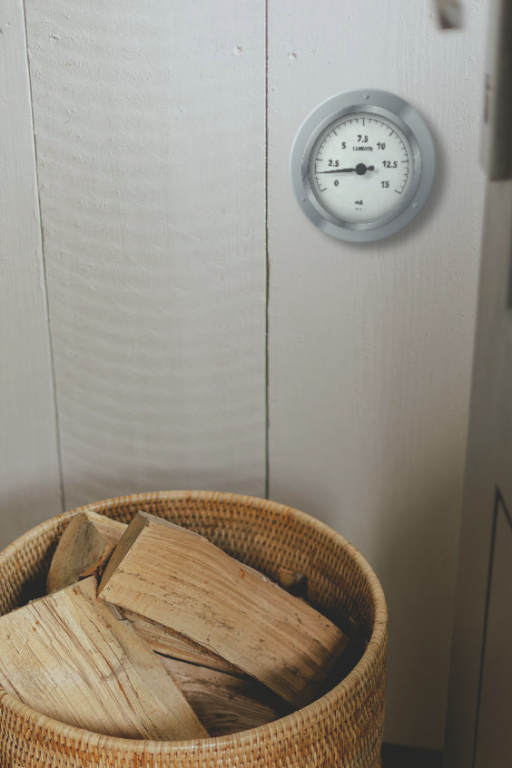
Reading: value=1.5 unit=mA
